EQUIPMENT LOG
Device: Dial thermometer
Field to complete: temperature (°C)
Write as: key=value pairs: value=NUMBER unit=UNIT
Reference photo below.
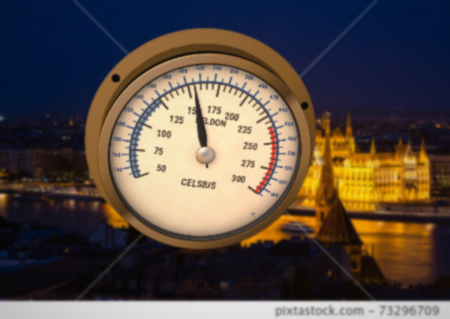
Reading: value=155 unit=°C
